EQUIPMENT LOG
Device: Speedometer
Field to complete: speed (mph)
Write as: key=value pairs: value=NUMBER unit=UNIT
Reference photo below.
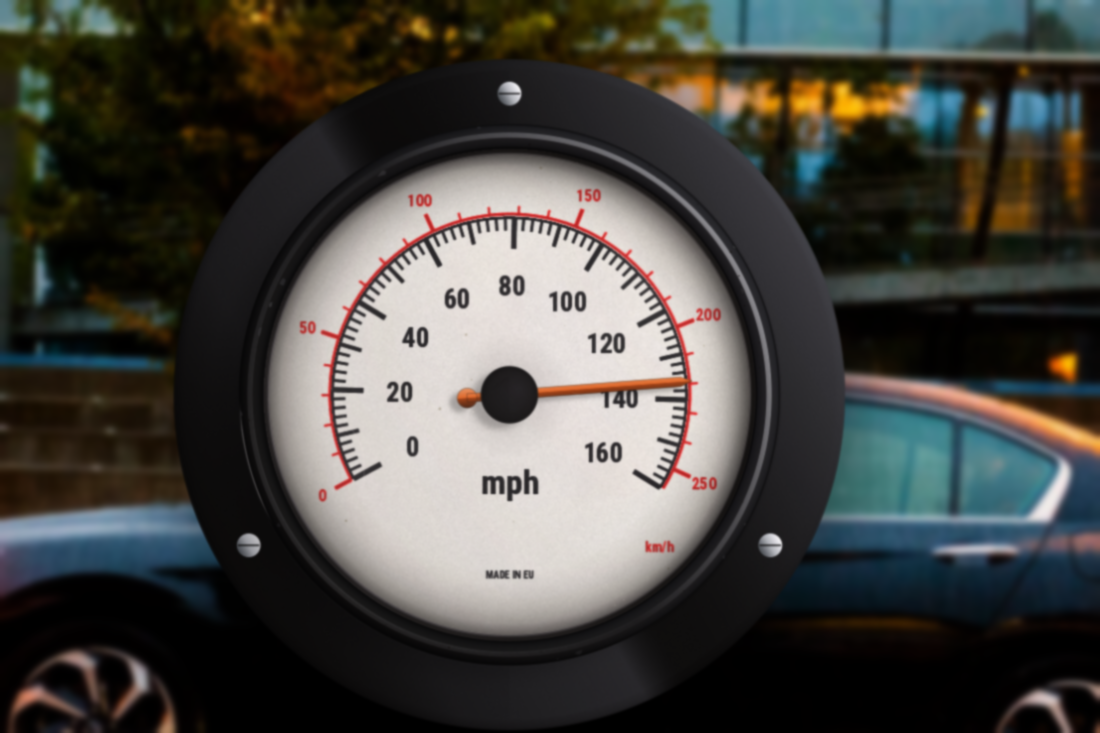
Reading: value=136 unit=mph
